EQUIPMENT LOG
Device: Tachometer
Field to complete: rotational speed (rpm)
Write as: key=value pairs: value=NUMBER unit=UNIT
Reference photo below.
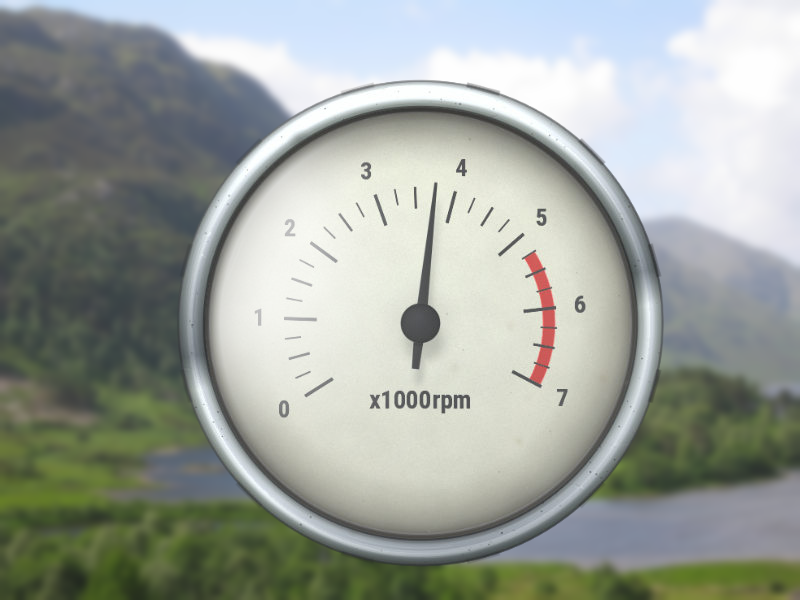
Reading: value=3750 unit=rpm
